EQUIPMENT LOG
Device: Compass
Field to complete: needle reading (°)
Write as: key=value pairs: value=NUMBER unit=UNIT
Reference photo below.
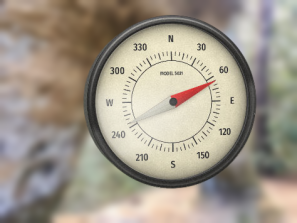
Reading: value=65 unit=°
